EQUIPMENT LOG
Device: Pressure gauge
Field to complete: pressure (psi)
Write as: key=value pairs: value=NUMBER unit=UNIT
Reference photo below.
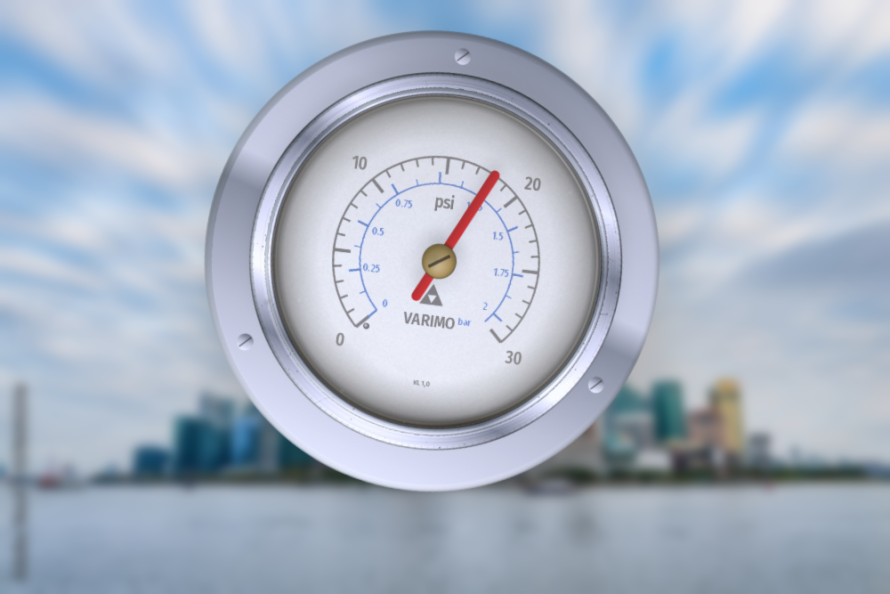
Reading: value=18 unit=psi
